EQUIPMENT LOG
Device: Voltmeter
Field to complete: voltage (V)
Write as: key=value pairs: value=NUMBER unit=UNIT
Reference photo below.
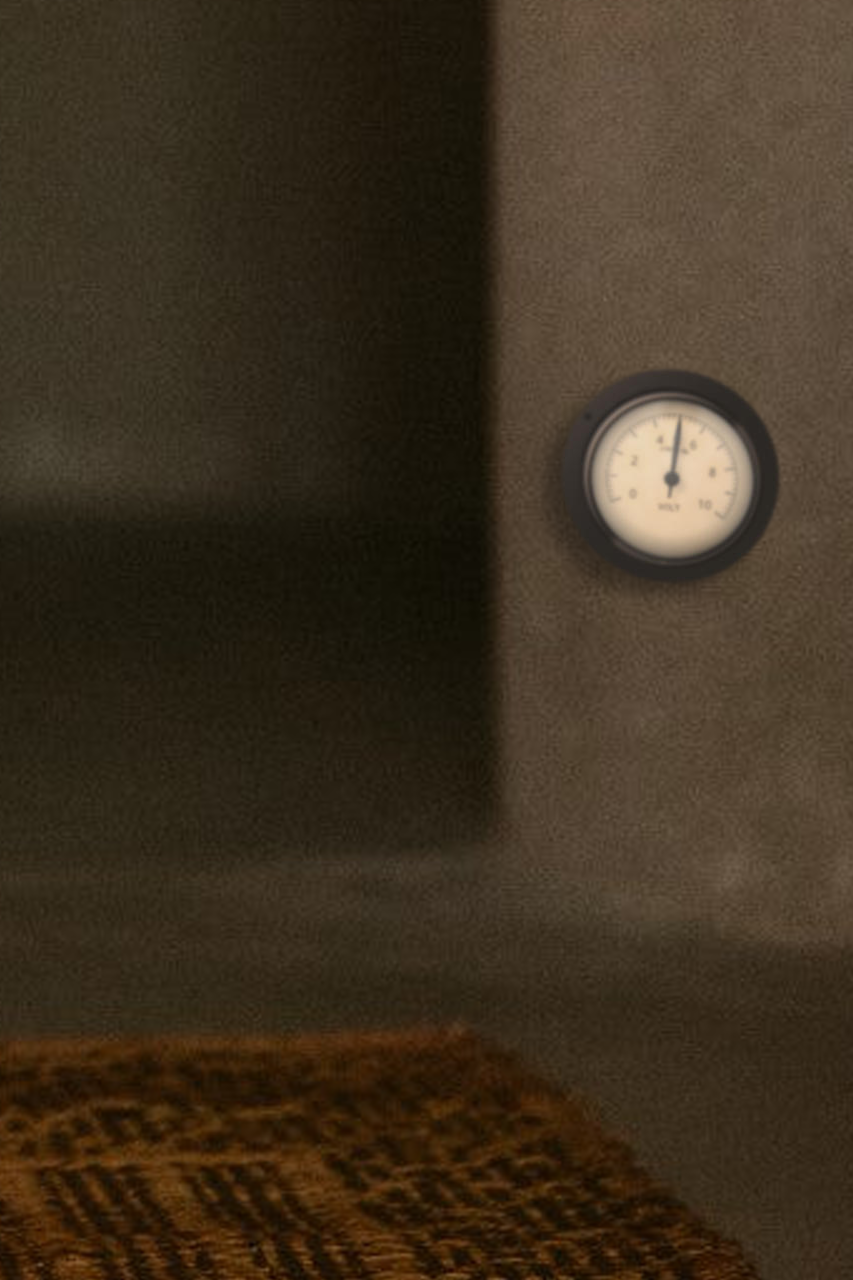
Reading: value=5 unit=V
